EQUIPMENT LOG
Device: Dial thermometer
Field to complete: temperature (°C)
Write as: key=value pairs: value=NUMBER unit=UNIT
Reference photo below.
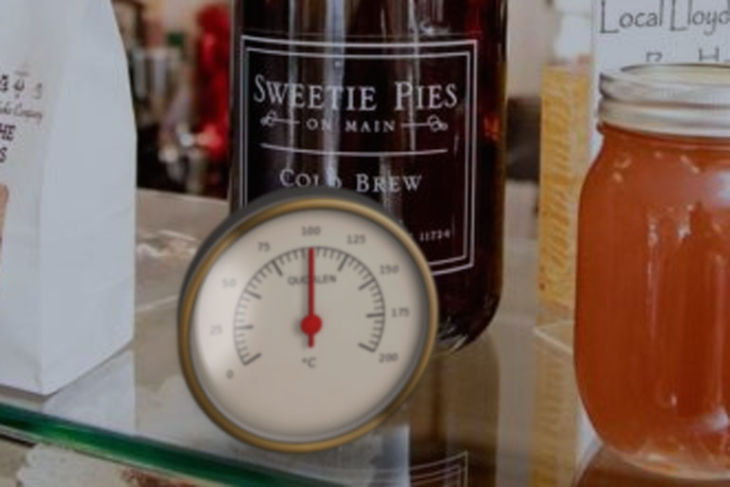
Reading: value=100 unit=°C
